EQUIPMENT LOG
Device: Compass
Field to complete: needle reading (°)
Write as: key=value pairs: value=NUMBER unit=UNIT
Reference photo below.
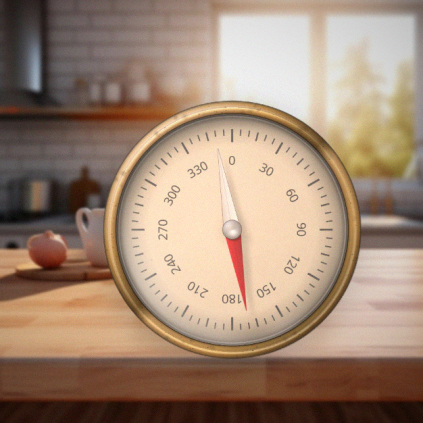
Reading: value=170 unit=°
